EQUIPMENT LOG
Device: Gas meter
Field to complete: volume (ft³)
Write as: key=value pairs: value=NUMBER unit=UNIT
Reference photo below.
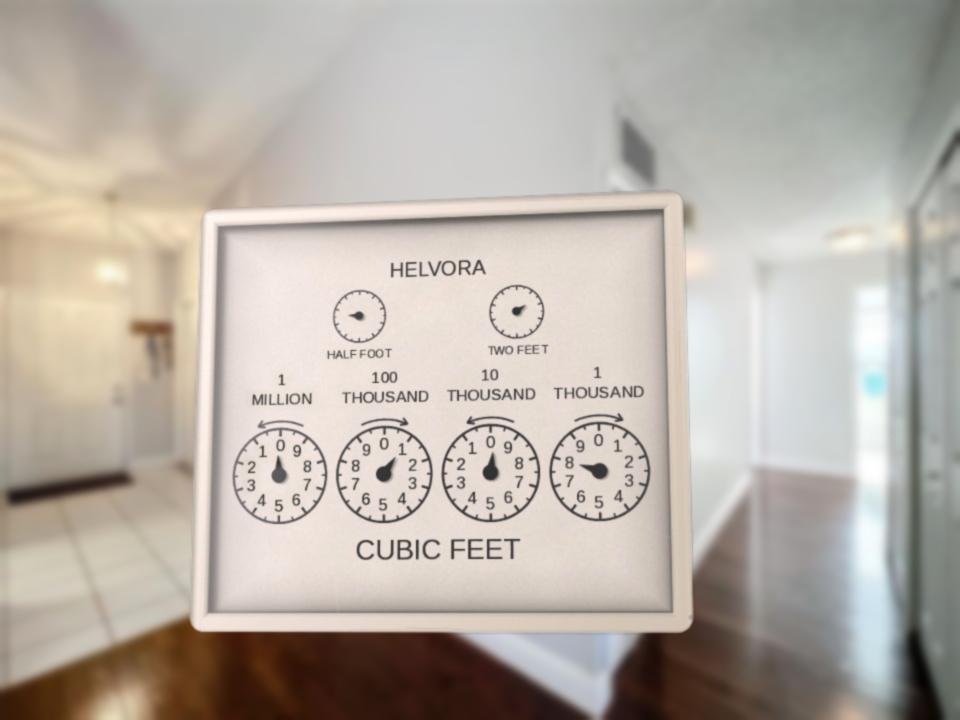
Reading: value=9800 unit=ft³
